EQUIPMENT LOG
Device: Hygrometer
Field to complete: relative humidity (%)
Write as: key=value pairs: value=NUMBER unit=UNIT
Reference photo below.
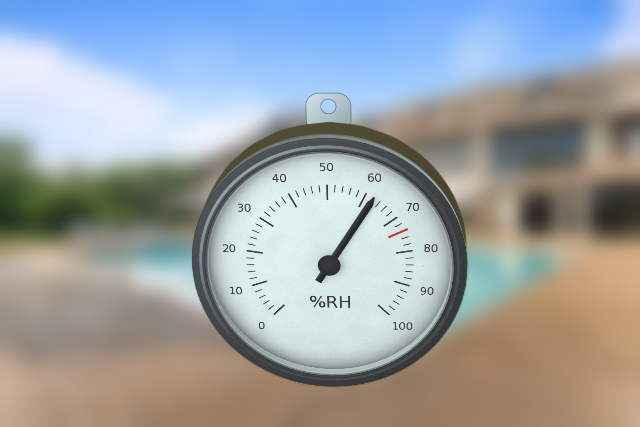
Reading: value=62 unit=%
